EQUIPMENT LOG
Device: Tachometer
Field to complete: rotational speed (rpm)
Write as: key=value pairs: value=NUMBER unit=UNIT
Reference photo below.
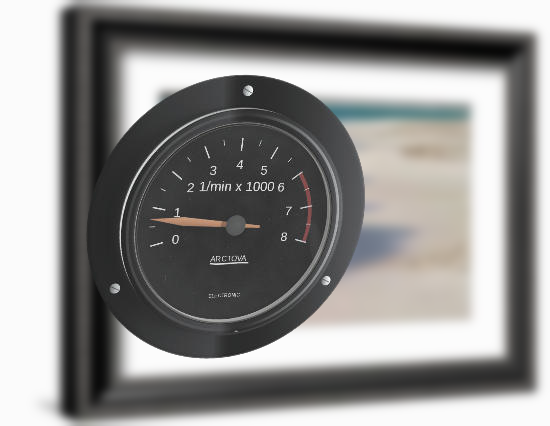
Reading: value=750 unit=rpm
